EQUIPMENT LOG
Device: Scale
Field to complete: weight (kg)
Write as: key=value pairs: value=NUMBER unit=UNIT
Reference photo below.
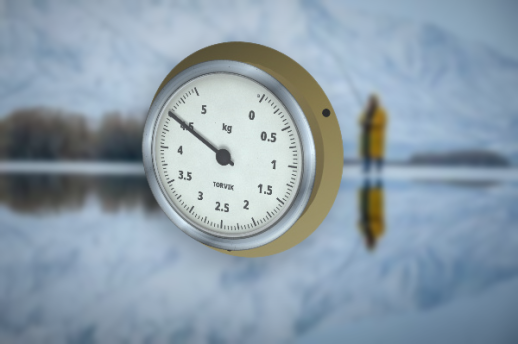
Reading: value=4.5 unit=kg
